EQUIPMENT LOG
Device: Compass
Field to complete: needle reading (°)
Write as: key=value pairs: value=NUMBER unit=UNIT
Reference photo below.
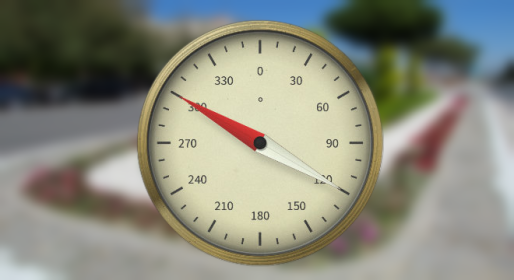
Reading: value=300 unit=°
